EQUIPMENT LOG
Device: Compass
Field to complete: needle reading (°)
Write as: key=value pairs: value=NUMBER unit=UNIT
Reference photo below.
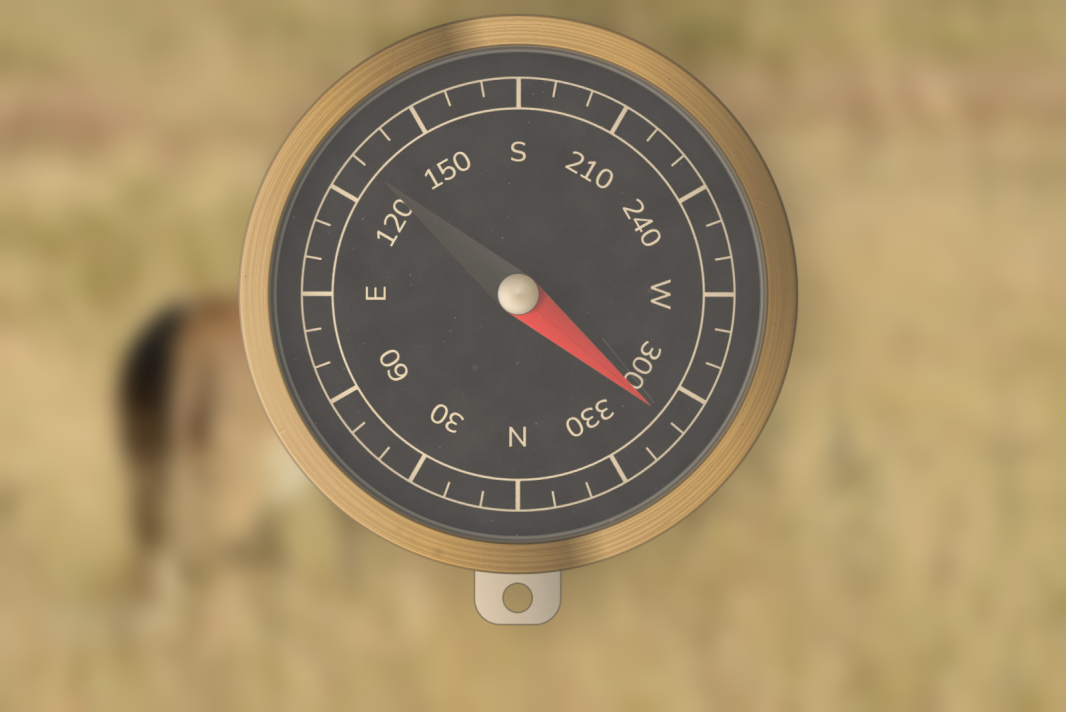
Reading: value=310 unit=°
